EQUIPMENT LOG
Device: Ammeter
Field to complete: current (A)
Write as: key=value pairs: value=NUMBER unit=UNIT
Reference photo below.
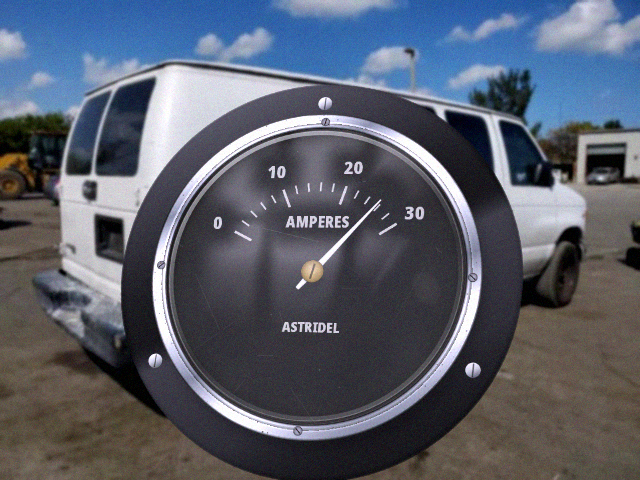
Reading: value=26 unit=A
